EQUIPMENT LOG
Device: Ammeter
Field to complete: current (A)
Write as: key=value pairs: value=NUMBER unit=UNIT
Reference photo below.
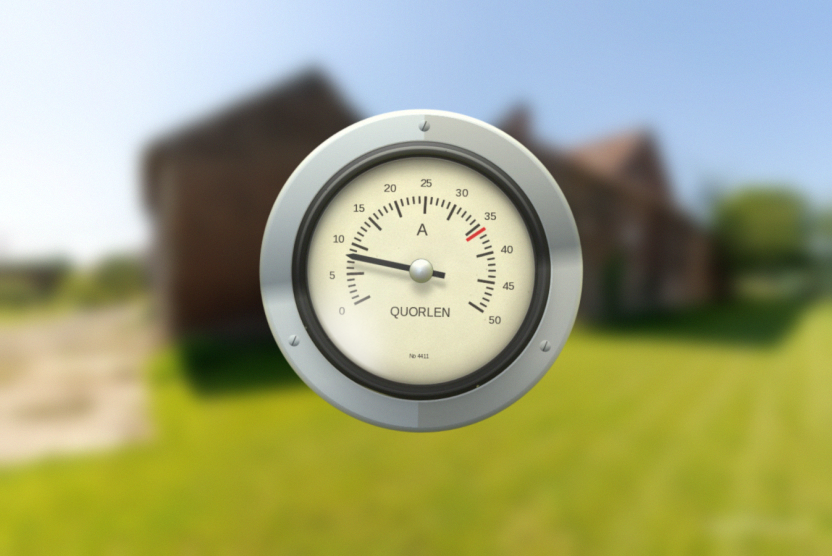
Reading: value=8 unit=A
